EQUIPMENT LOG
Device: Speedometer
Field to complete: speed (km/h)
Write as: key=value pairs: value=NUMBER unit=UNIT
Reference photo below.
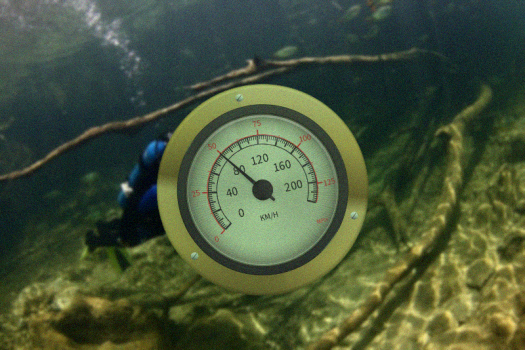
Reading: value=80 unit=km/h
